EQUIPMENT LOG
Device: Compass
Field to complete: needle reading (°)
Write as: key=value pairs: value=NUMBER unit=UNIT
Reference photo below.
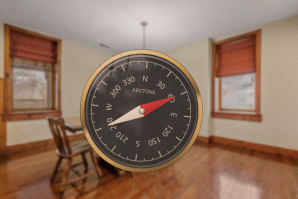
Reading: value=60 unit=°
